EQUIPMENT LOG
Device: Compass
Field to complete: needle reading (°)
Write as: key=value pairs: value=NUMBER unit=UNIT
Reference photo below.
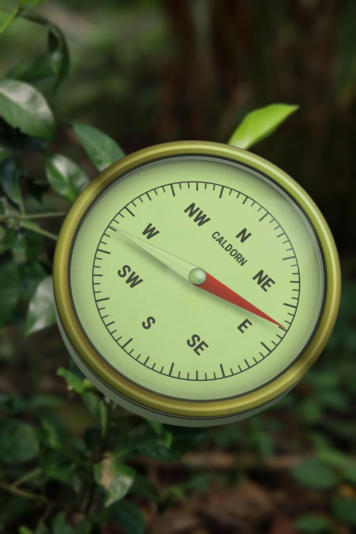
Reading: value=75 unit=°
